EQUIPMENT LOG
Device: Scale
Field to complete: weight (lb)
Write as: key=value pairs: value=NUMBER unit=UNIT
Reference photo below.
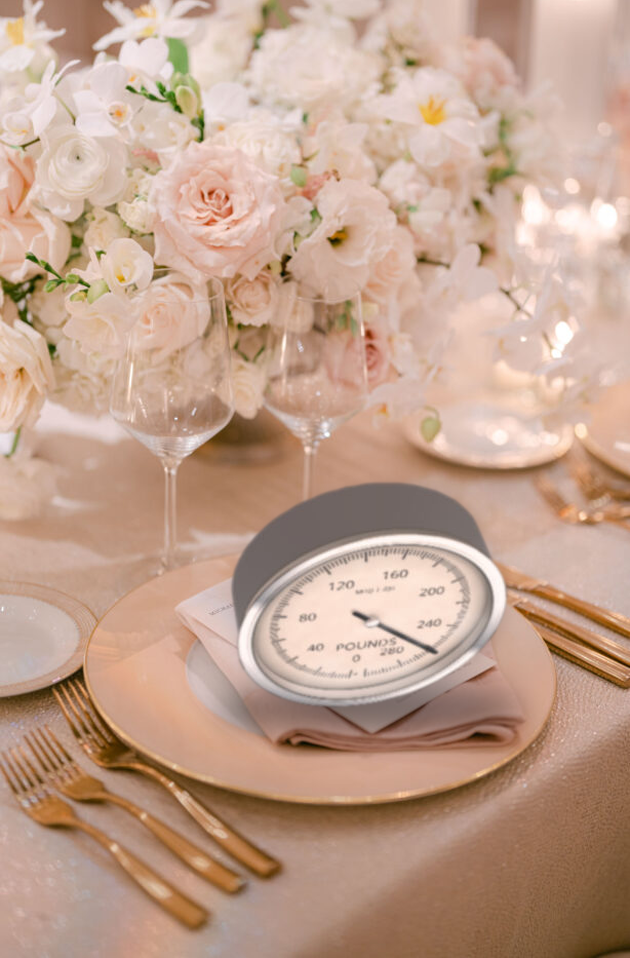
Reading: value=260 unit=lb
